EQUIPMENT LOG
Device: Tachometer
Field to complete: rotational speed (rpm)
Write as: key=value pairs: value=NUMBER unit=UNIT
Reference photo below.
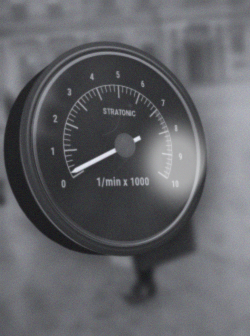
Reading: value=200 unit=rpm
